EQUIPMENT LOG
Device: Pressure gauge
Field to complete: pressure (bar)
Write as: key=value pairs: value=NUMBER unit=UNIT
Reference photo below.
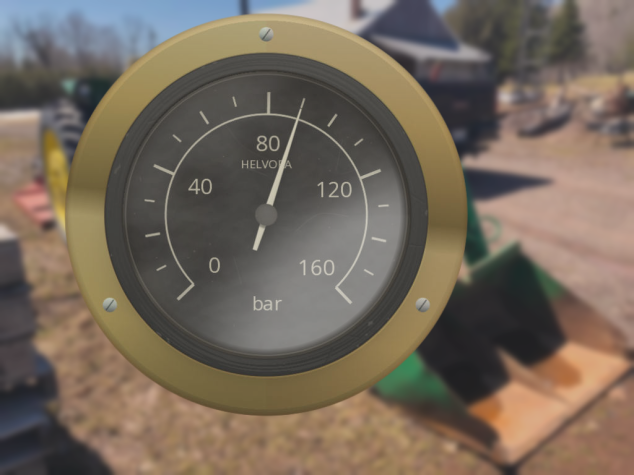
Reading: value=90 unit=bar
